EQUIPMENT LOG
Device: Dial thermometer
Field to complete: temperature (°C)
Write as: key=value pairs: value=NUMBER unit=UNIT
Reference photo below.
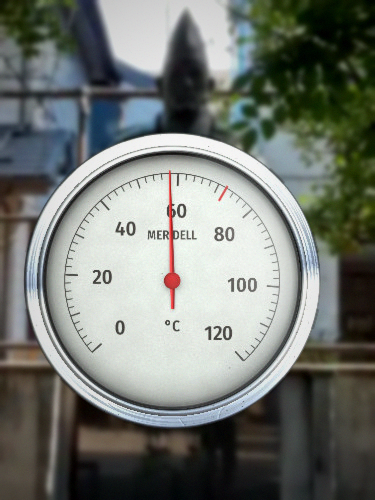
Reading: value=58 unit=°C
